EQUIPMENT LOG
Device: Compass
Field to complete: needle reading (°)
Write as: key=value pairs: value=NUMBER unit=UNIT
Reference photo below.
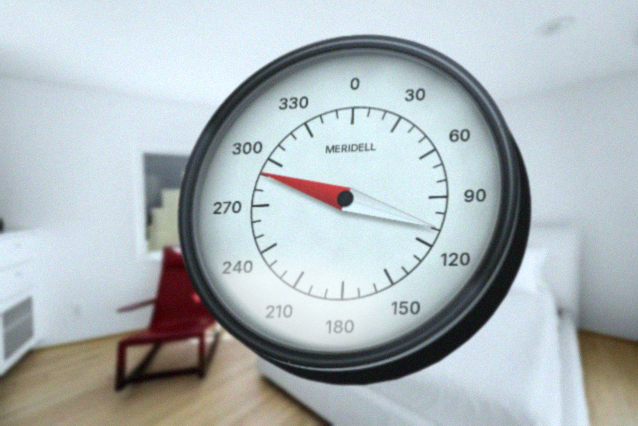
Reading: value=290 unit=°
